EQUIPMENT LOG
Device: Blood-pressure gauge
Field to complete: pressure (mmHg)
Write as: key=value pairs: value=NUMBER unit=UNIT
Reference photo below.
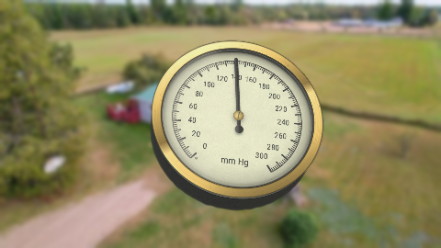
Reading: value=140 unit=mmHg
